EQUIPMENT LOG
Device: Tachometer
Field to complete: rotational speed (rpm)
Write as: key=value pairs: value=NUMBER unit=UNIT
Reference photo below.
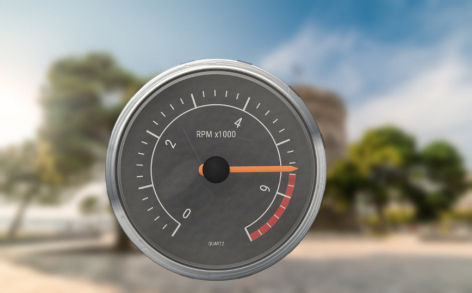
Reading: value=5500 unit=rpm
